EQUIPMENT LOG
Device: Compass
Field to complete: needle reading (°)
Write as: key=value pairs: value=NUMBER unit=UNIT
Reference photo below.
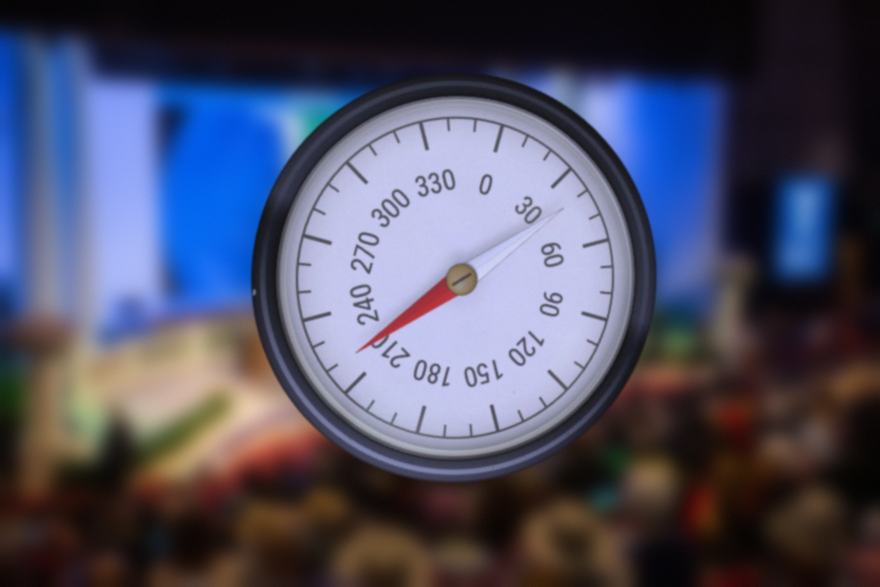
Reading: value=220 unit=°
